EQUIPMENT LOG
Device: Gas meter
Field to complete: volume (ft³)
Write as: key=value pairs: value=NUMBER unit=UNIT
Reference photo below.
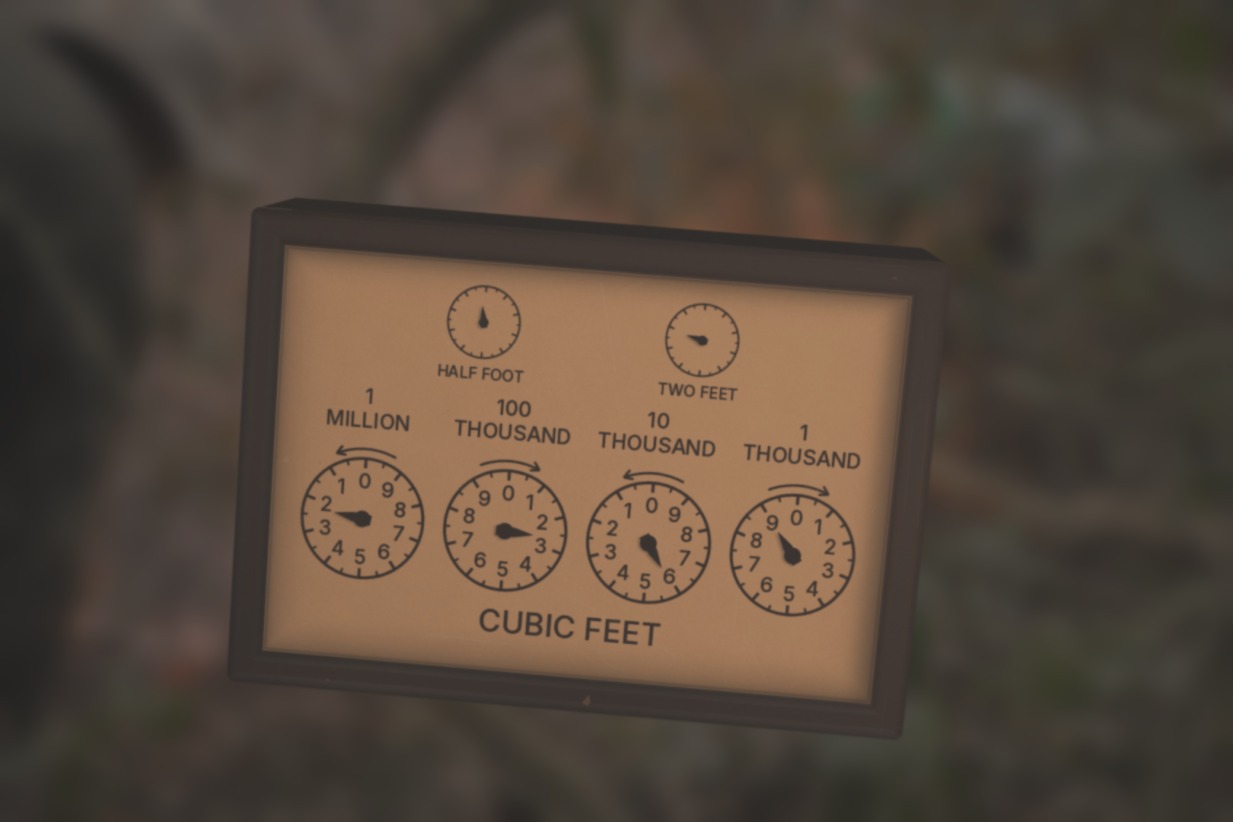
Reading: value=225900 unit=ft³
